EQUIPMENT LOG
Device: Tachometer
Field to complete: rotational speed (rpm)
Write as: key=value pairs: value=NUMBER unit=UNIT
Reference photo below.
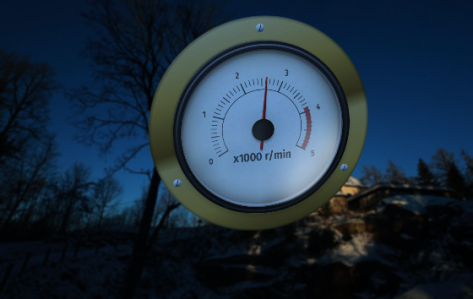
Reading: value=2600 unit=rpm
